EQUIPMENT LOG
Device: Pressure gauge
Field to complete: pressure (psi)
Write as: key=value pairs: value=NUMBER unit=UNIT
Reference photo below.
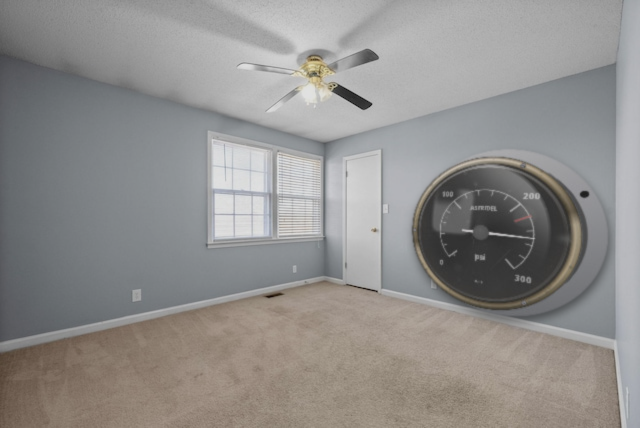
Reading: value=250 unit=psi
